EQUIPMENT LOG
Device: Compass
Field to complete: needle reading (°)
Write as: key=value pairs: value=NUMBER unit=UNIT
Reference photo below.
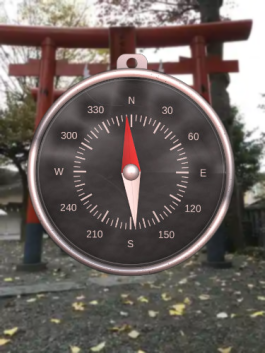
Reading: value=355 unit=°
